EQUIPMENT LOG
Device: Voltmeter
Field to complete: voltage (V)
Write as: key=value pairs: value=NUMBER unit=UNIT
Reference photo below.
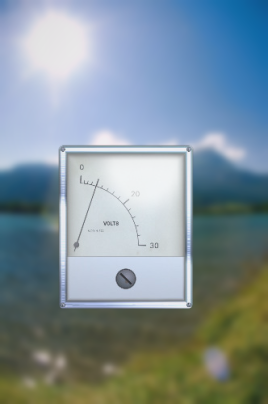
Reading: value=10 unit=V
